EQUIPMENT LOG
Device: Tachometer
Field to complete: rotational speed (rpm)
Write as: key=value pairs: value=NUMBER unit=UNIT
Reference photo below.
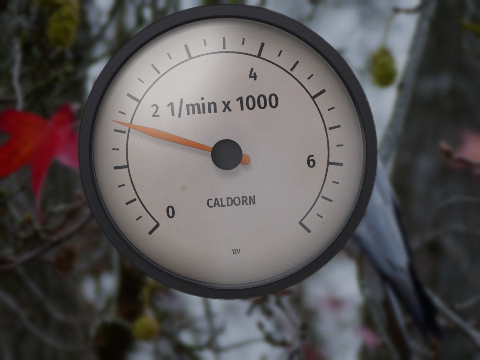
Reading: value=1625 unit=rpm
